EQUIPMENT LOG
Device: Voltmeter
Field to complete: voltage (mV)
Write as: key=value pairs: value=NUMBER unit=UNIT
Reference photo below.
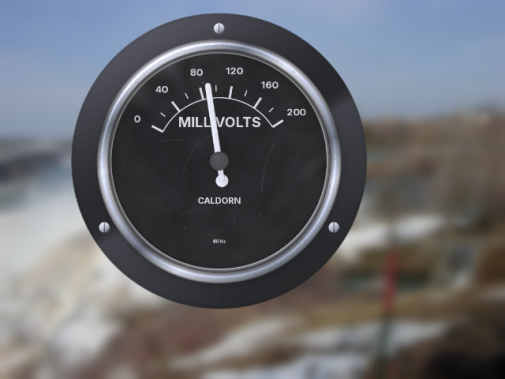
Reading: value=90 unit=mV
